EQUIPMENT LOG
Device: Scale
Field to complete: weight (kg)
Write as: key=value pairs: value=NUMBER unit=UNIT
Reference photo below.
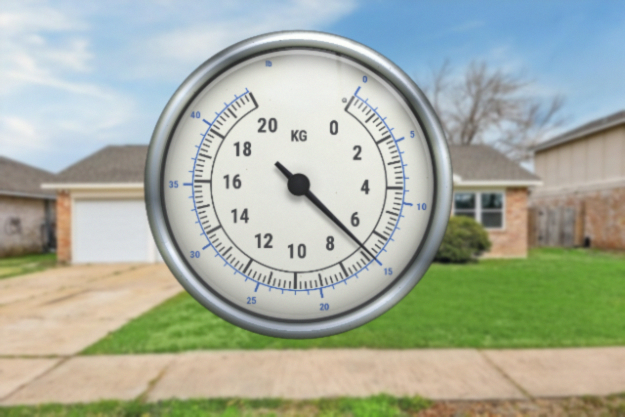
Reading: value=6.8 unit=kg
